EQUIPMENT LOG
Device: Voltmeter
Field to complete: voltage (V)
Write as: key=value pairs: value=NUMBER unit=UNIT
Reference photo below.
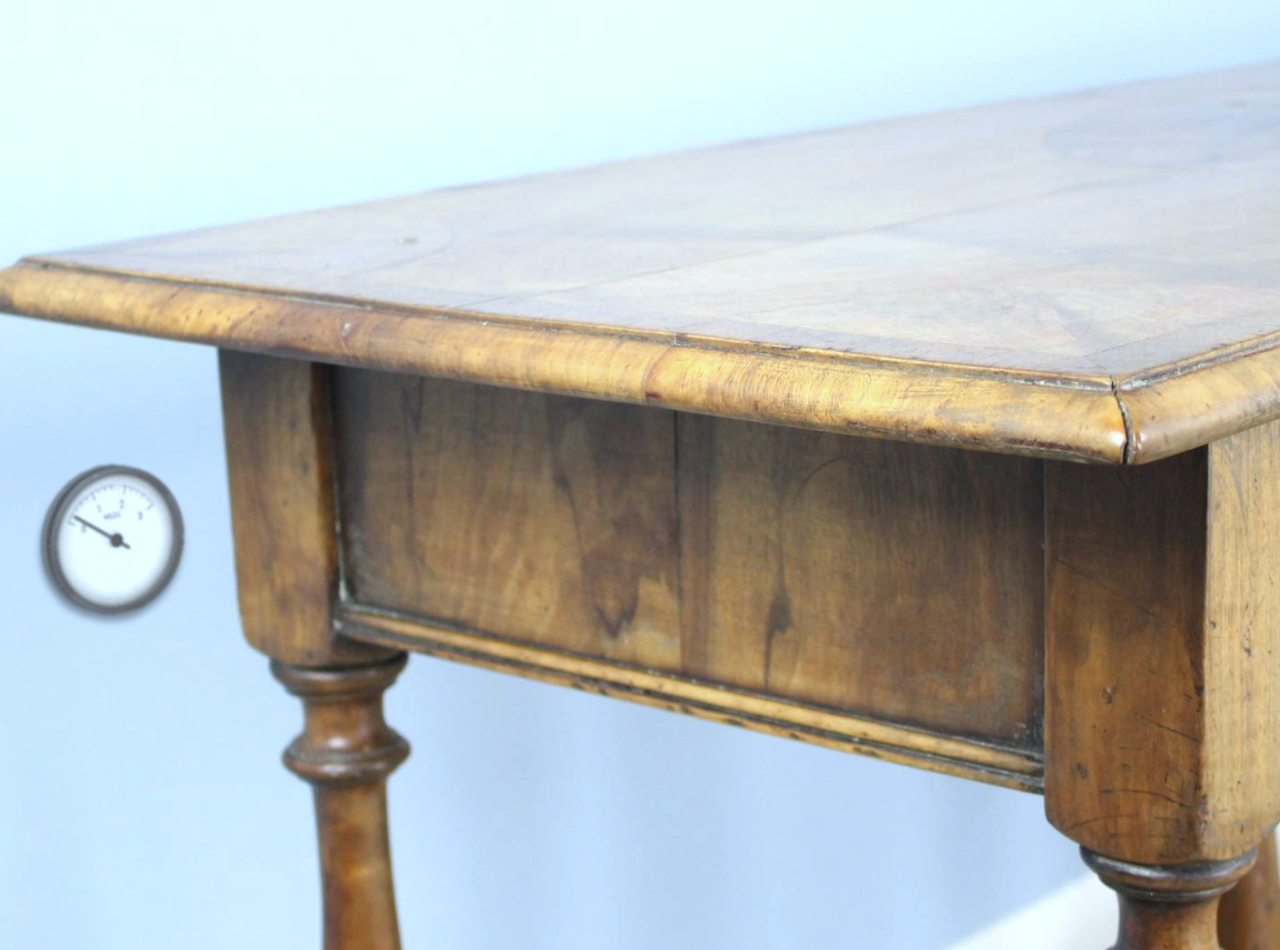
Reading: value=0.2 unit=V
